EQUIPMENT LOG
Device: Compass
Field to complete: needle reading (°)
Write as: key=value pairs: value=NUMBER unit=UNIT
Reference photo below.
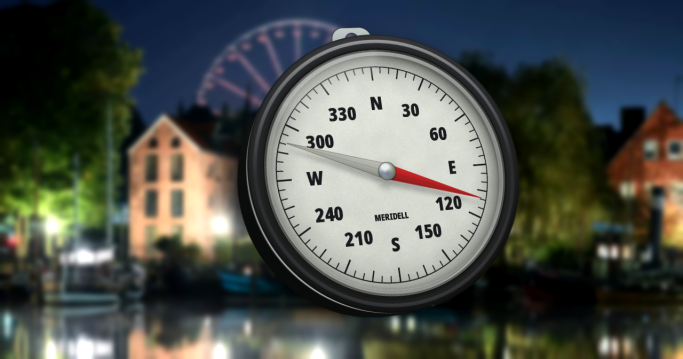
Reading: value=110 unit=°
